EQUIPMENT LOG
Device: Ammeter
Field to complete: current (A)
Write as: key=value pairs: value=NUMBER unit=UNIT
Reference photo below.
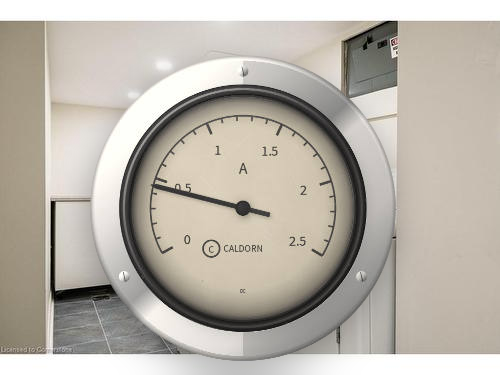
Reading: value=0.45 unit=A
